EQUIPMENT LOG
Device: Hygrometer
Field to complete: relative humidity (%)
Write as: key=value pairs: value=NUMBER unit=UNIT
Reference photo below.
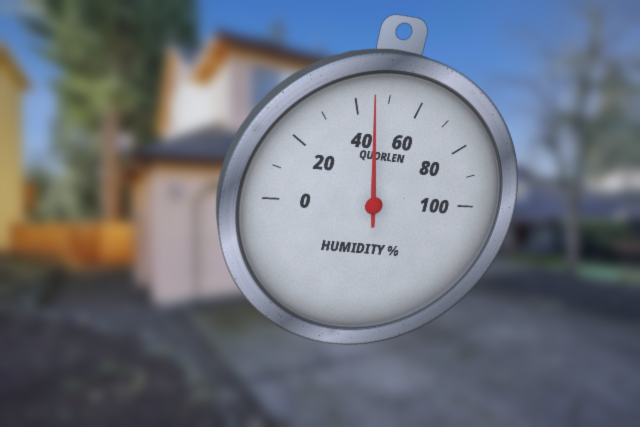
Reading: value=45 unit=%
